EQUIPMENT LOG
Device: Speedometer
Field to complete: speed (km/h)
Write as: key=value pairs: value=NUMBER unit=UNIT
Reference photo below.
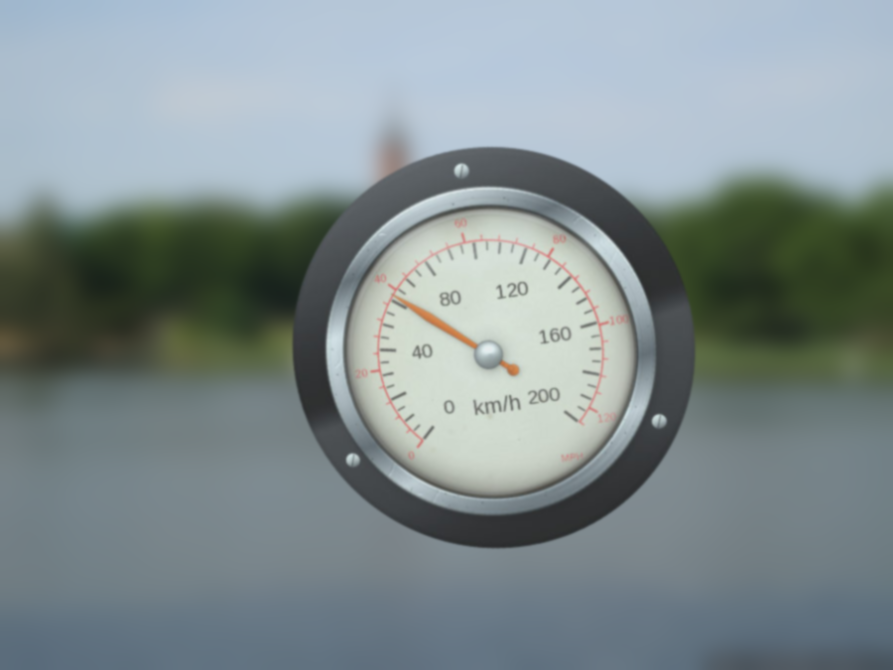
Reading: value=62.5 unit=km/h
